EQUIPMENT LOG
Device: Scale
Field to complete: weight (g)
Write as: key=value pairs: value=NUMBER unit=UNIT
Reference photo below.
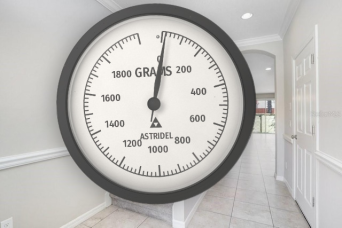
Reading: value=20 unit=g
